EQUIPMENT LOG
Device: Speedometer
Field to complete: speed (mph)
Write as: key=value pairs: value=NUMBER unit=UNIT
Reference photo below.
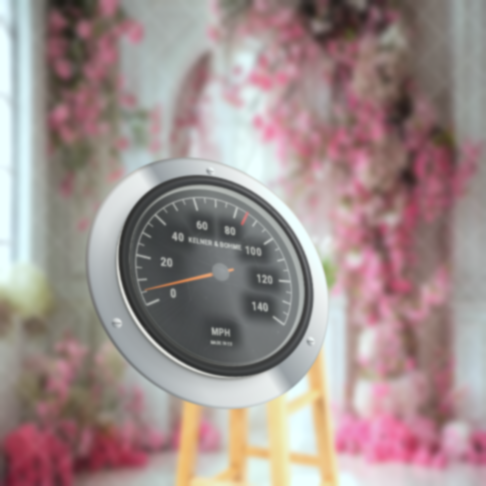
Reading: value=5 unit=mph
